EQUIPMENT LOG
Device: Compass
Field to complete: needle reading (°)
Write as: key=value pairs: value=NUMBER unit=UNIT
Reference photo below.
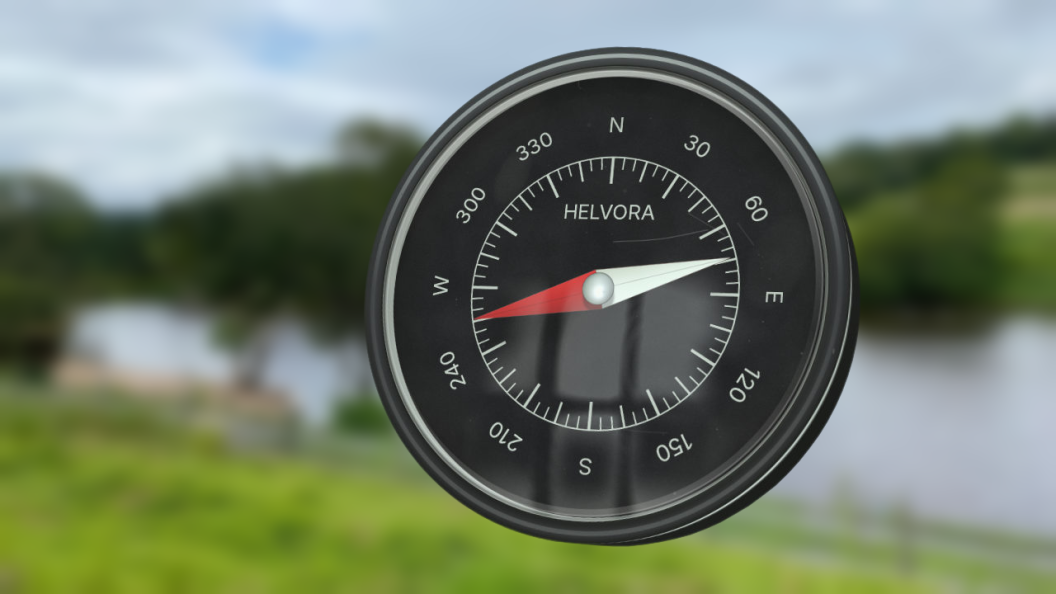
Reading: value=255 unit=°
